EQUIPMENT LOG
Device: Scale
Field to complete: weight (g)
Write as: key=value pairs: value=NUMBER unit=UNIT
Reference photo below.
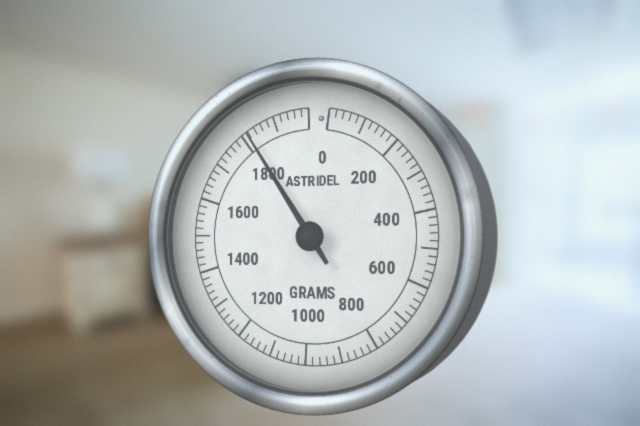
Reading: value=1820 unit=g
